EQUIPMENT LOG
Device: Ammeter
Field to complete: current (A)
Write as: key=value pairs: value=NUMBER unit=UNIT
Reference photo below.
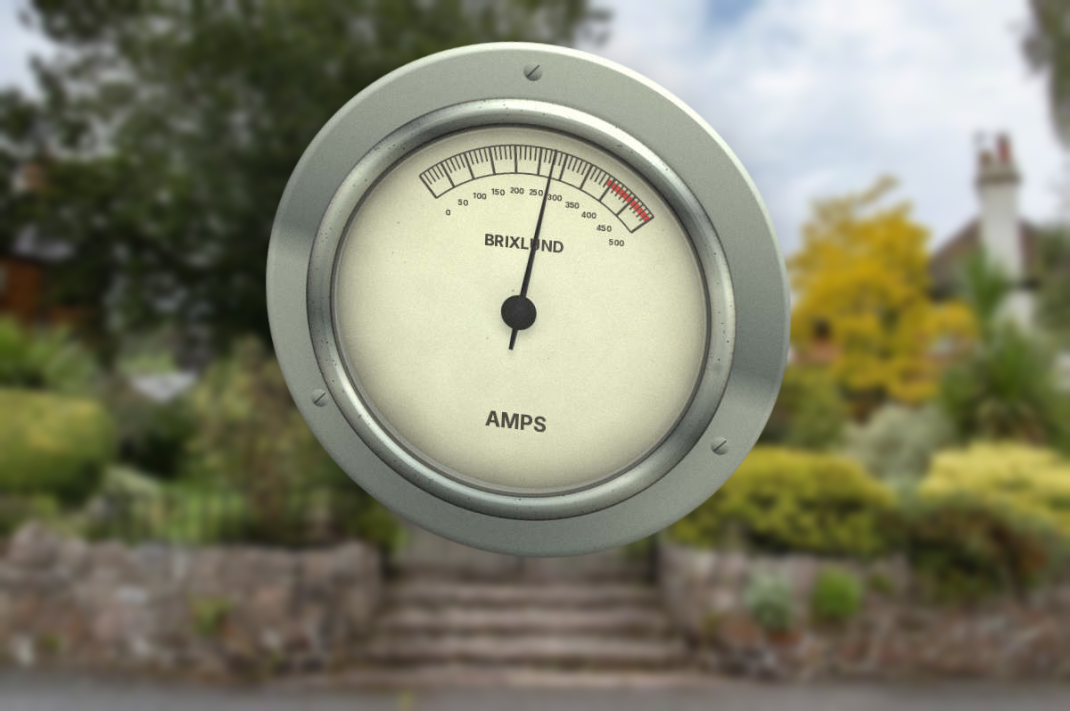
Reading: value=280 unit=A
